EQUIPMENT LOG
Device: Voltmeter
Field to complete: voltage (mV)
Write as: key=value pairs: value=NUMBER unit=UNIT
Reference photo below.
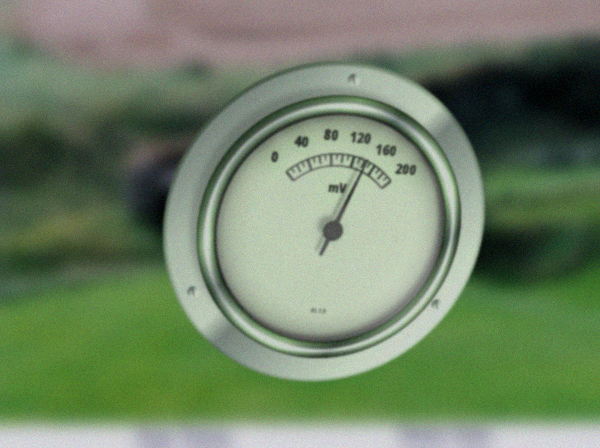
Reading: value=140 unit=mV
